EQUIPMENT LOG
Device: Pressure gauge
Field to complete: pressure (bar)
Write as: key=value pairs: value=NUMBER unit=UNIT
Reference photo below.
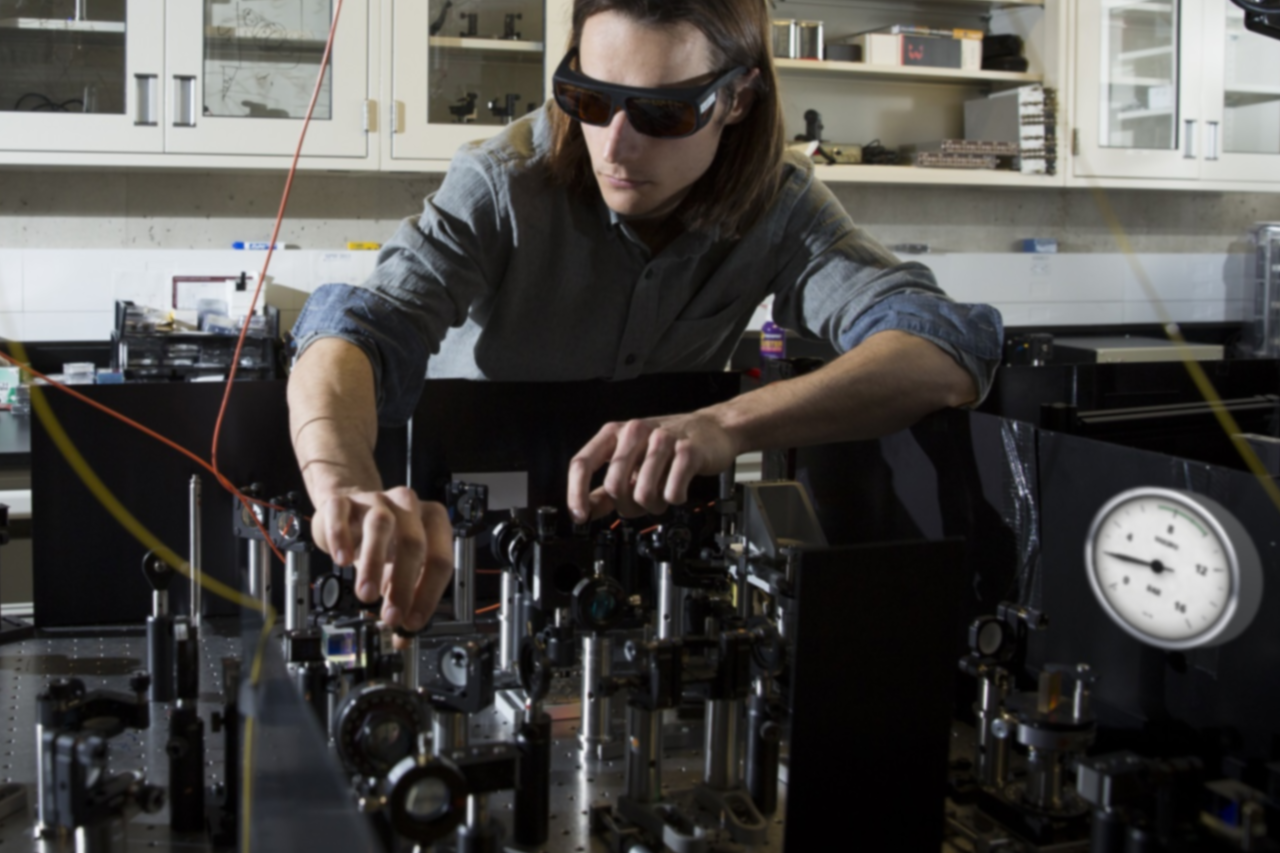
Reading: value=2 unit=bar
